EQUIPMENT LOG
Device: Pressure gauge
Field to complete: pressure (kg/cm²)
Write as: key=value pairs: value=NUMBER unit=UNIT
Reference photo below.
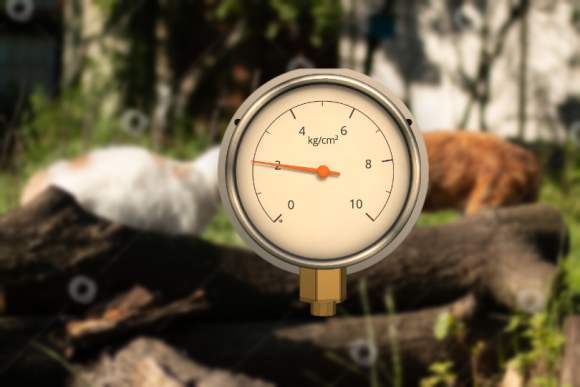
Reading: value=2 unit=kg/cm²
